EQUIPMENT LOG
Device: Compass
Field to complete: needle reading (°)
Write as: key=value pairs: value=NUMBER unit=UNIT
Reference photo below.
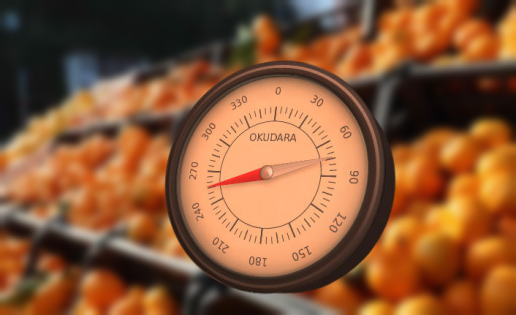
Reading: value=255 unit=°
